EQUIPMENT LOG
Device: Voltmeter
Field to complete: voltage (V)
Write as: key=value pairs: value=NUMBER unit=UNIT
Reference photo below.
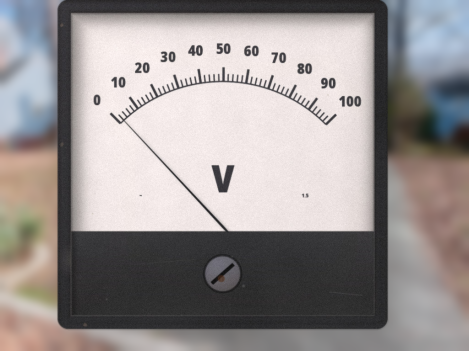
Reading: value=2 unit=V
